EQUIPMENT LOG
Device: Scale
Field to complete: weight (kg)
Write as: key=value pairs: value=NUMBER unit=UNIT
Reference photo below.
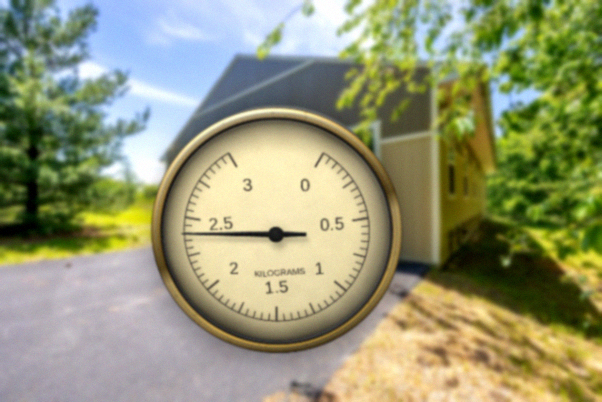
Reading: value=2.4 unit=kg
